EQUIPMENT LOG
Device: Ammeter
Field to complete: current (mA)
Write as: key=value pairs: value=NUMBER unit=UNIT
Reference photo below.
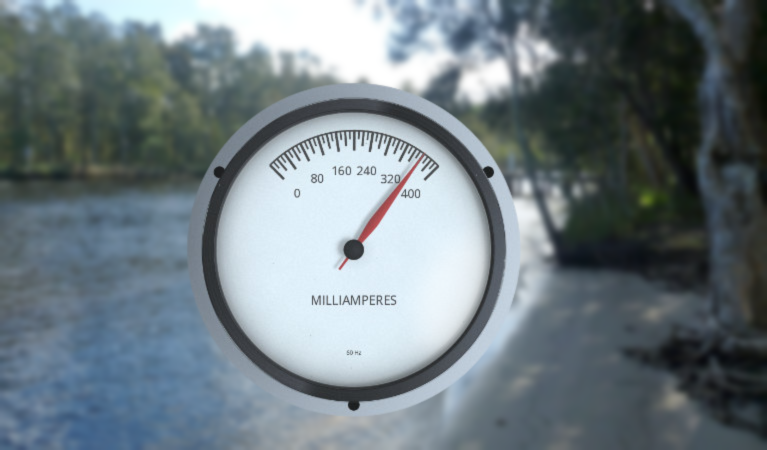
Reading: value=360 unit=mA
